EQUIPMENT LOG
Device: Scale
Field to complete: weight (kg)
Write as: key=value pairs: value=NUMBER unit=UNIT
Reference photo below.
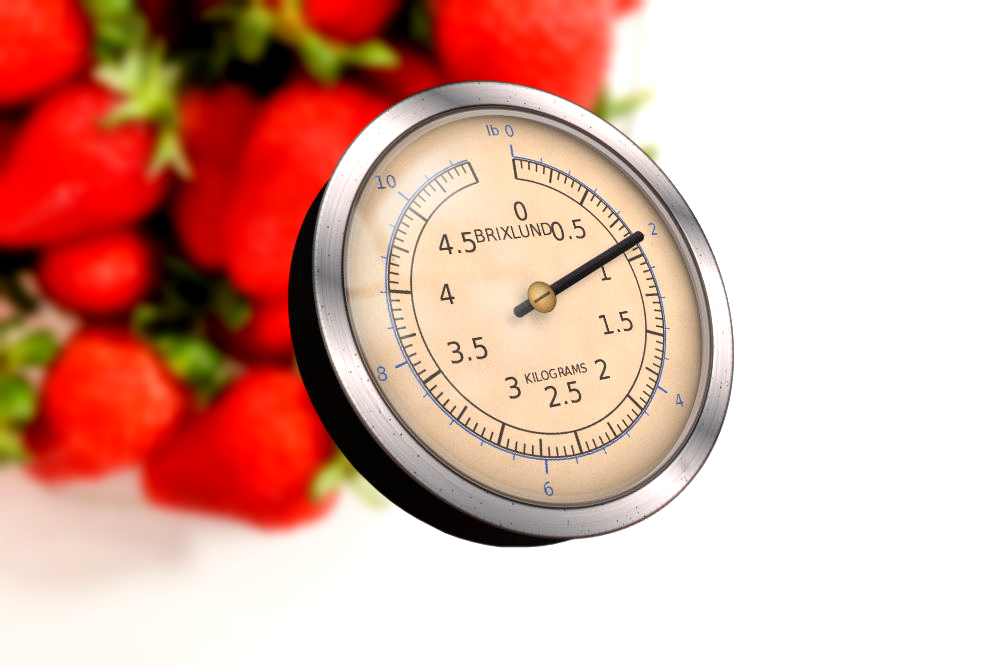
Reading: value=0.9 unit=kg
